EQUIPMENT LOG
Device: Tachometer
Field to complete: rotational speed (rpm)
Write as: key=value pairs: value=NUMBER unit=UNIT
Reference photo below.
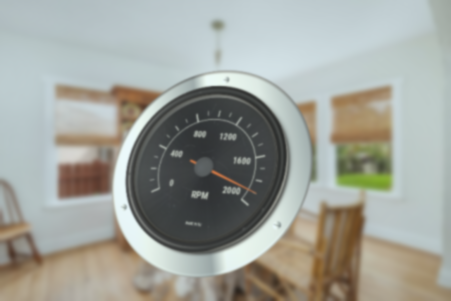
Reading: value=1900 unit=rpm
